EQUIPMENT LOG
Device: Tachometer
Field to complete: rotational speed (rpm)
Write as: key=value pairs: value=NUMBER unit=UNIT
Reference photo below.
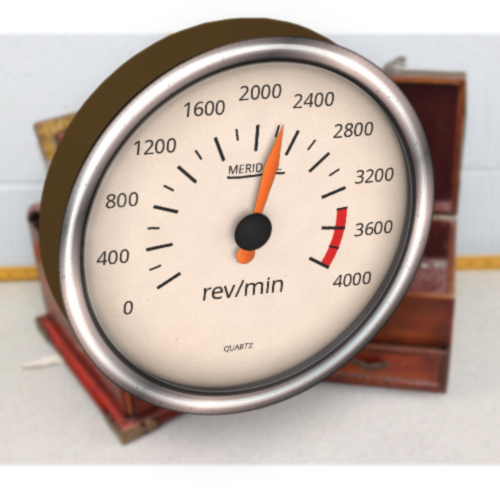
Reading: value=2200 unit=rpm
